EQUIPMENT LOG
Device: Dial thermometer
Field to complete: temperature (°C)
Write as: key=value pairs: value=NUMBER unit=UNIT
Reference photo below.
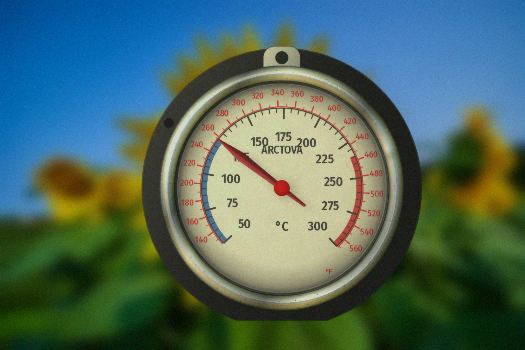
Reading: value=125 unit=°C
